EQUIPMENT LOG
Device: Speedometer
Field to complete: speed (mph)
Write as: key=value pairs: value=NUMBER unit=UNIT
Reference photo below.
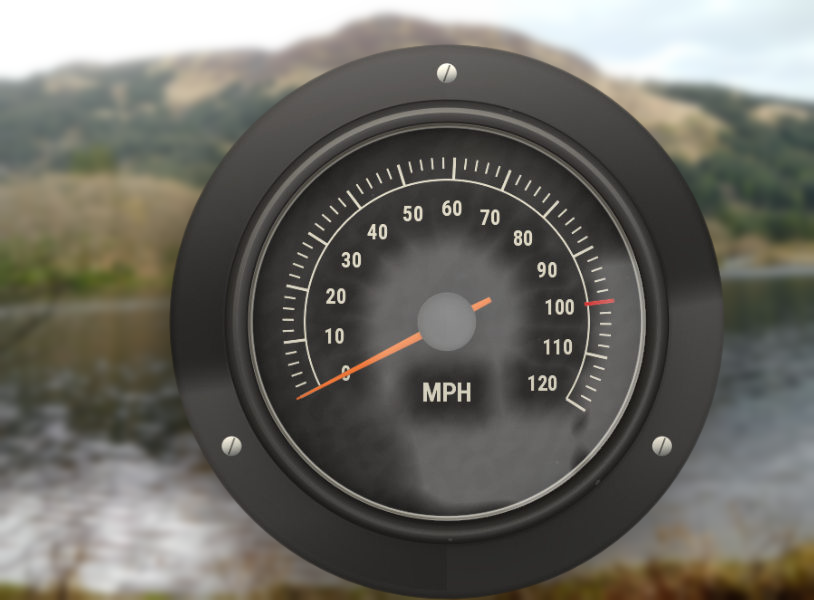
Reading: value=0 unit=mph
